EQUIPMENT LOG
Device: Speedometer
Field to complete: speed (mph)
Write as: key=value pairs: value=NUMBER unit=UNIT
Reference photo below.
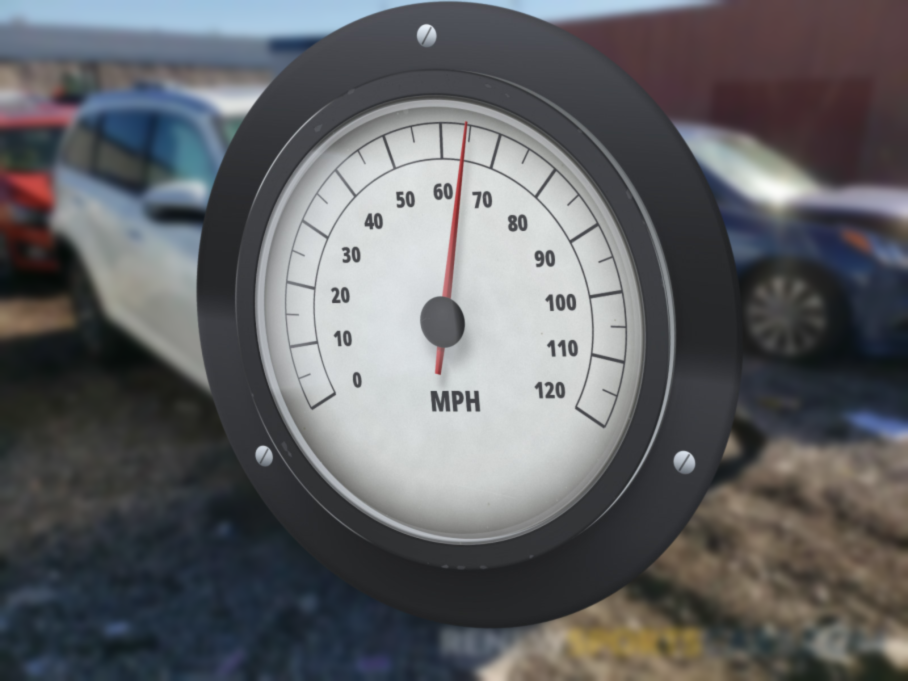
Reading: value=65 unit=mph
